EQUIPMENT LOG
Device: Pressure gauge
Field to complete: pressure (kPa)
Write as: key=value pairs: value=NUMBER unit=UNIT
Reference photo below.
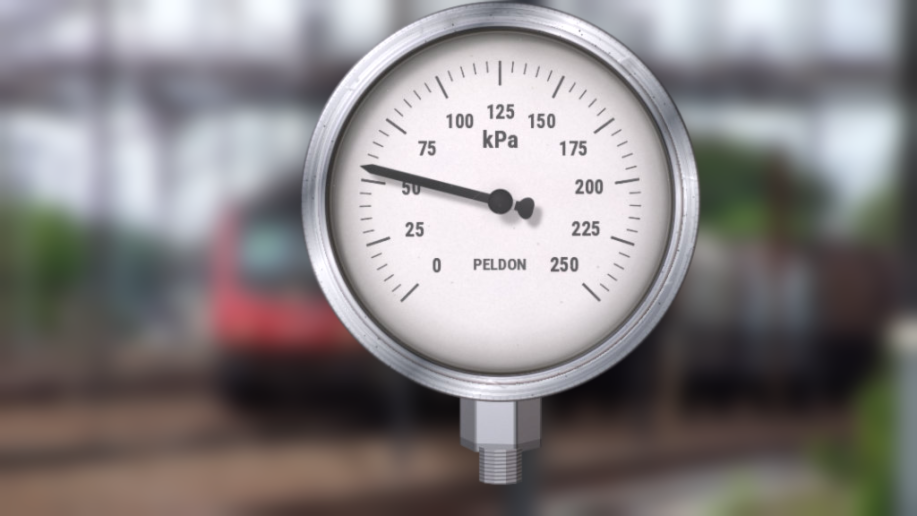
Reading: value=55 unit=kPa
